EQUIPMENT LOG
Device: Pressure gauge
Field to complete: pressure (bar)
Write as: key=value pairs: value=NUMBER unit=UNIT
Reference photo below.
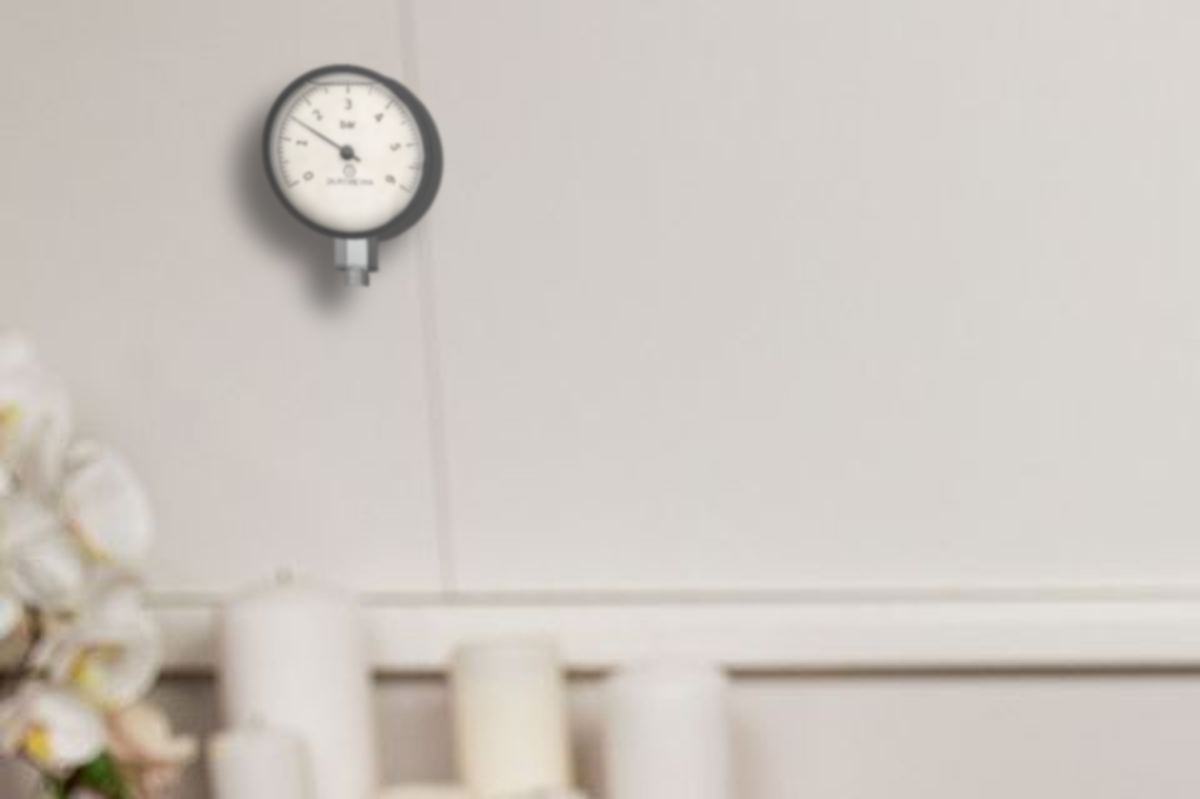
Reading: value=1.5 unit=bar
